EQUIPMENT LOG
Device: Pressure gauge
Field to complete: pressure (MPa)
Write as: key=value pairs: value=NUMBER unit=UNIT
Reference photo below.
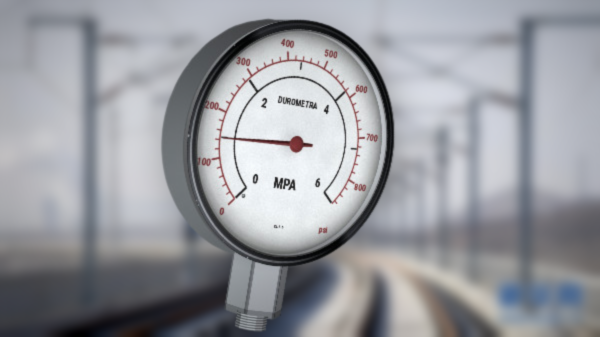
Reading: value=1 unit=MPa
